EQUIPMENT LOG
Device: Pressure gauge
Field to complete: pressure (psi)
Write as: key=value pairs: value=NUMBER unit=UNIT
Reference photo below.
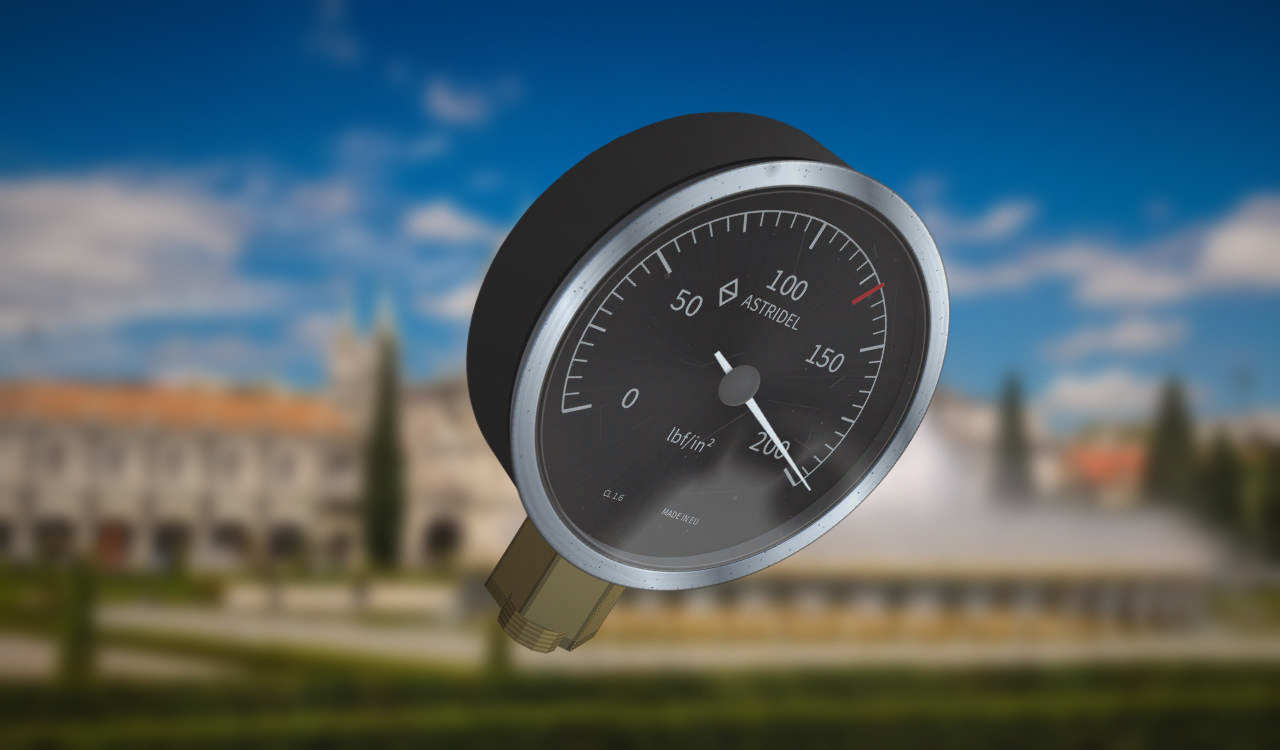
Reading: value=197.5 unit=psi
